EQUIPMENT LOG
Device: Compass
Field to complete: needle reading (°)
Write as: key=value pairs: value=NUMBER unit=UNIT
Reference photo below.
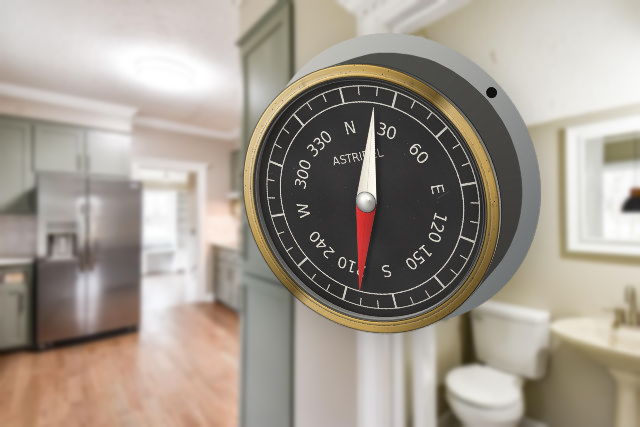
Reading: value=200 unit=°
